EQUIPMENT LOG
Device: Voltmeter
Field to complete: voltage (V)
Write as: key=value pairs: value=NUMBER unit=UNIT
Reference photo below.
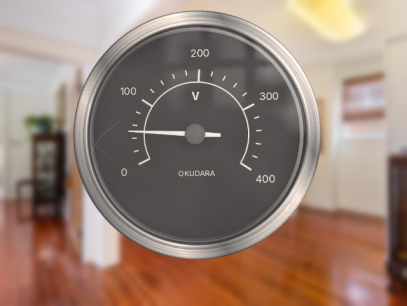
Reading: value=50 unit=V
